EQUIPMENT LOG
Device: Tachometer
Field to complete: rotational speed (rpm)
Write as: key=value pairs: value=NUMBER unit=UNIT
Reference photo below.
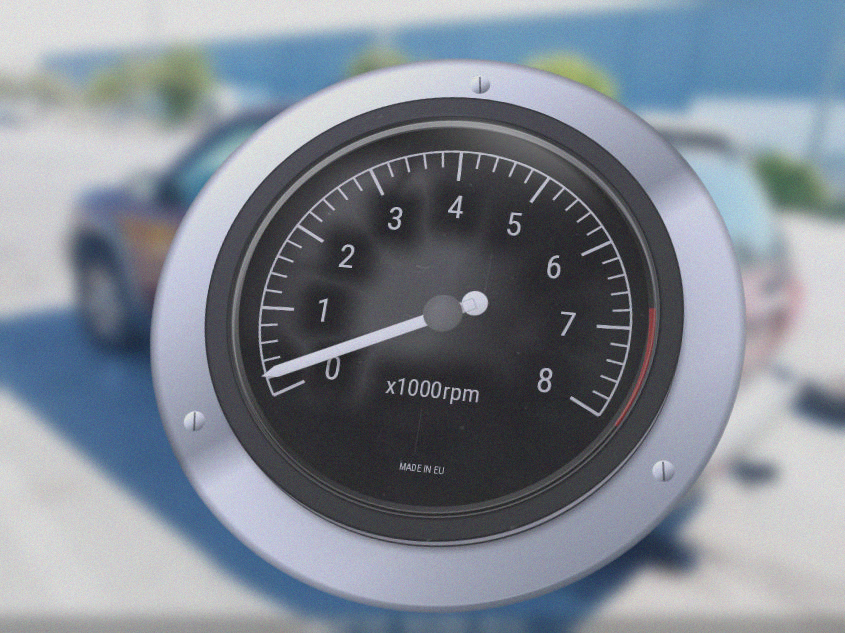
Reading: value=200 unit=rpm
